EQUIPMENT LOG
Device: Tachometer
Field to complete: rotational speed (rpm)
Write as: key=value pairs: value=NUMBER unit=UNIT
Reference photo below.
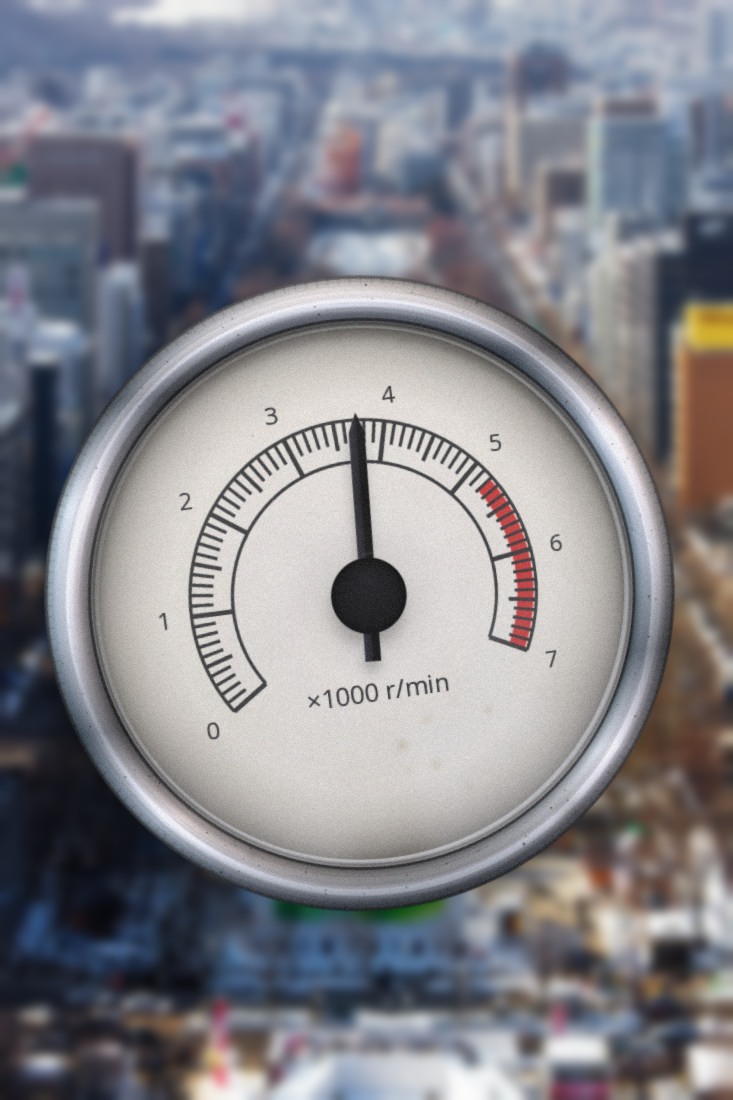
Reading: value=3700 unit=rpm
